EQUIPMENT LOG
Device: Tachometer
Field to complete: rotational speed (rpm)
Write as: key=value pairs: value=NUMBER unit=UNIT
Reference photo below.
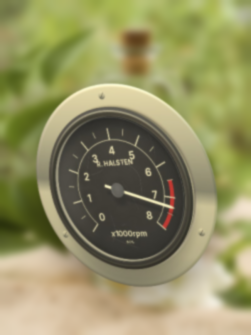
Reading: value=7250 unit=rpm
